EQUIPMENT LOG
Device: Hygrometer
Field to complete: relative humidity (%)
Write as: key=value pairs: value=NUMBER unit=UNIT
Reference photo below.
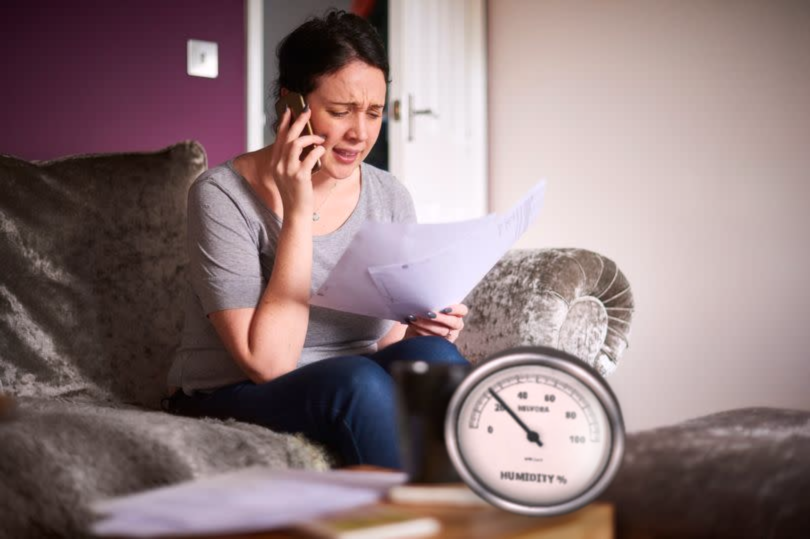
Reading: value=25 unit=%
